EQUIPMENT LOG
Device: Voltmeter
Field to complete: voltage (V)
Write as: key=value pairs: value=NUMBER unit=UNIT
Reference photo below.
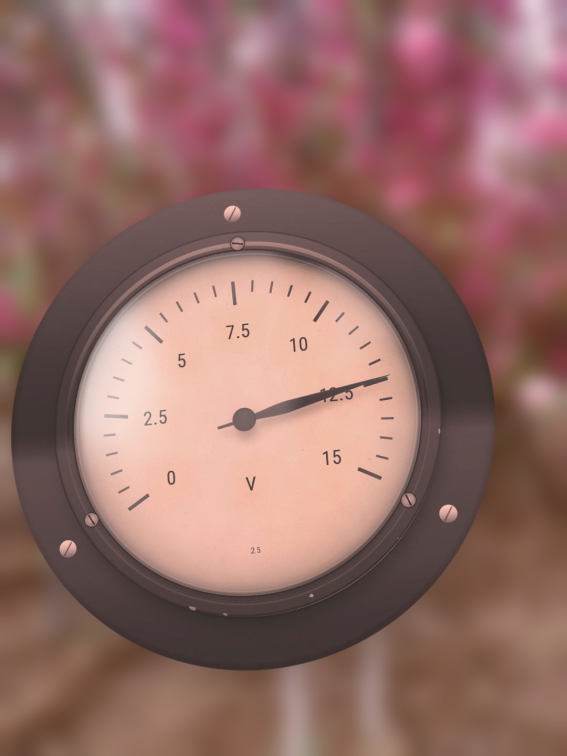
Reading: value=12.5 unit=V
